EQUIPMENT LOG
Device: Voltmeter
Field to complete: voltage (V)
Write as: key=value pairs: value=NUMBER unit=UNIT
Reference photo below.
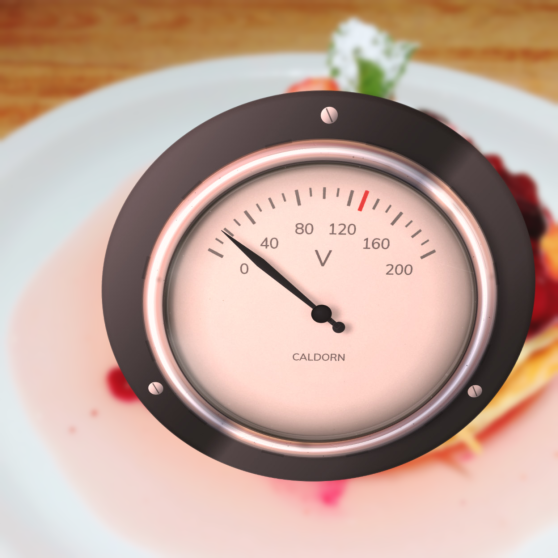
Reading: value=20 unit=V
